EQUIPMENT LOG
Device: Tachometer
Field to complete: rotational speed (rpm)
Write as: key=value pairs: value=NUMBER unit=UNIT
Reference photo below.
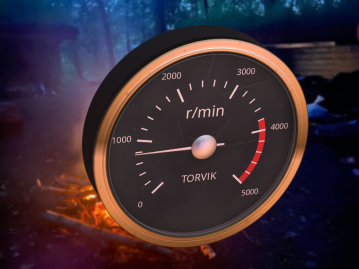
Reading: value=800 unit=rpm
